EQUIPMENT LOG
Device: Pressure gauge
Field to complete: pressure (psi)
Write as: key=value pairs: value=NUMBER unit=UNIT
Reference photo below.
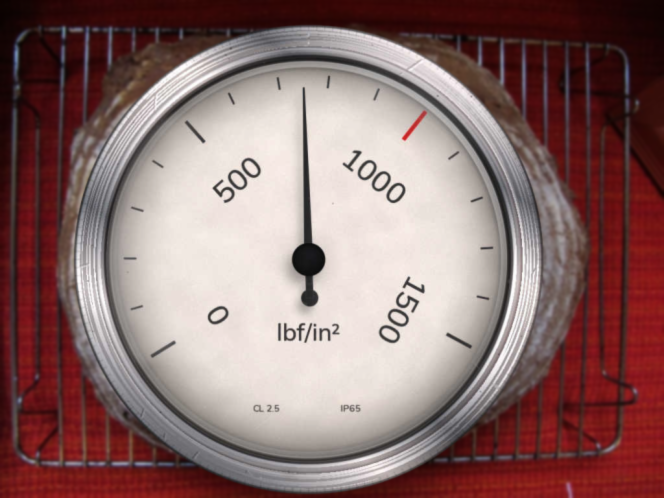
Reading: value=750 unit=psi
